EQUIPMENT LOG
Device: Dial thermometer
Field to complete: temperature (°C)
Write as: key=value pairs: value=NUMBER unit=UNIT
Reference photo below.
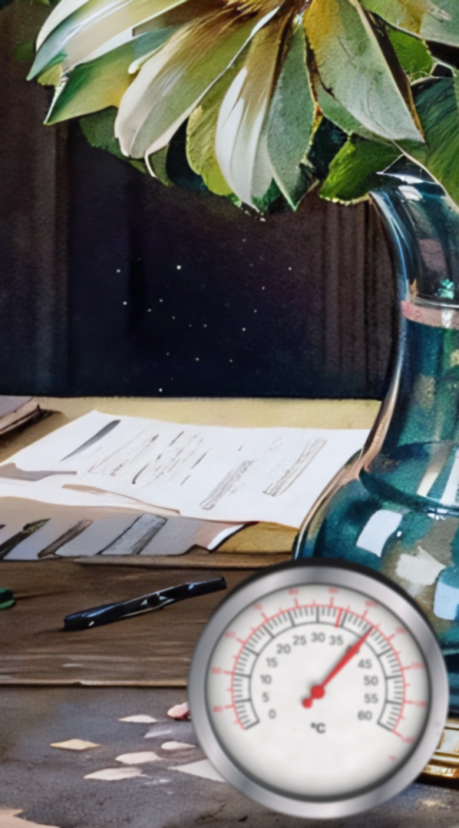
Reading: value=40 unit=°C
